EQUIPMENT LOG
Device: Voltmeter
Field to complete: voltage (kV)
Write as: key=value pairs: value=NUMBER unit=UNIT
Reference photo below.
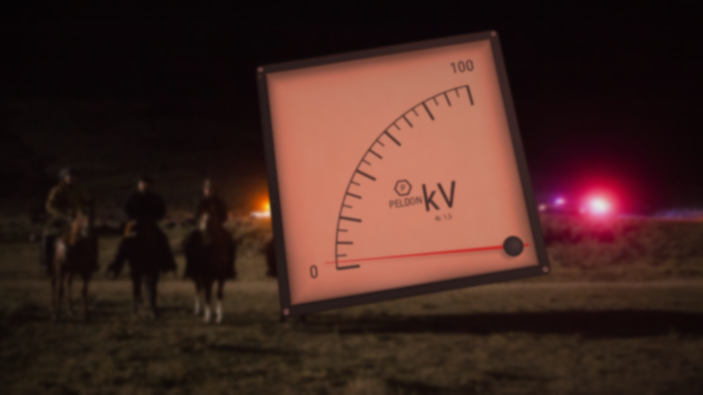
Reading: value=2.5 unit=kV
